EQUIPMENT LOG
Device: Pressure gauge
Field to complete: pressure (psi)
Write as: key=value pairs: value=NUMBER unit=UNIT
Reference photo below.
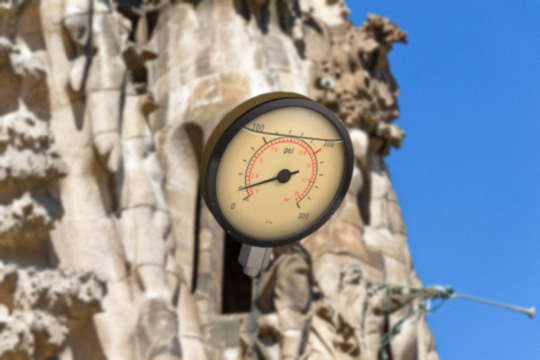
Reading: value=20 unit=psi
